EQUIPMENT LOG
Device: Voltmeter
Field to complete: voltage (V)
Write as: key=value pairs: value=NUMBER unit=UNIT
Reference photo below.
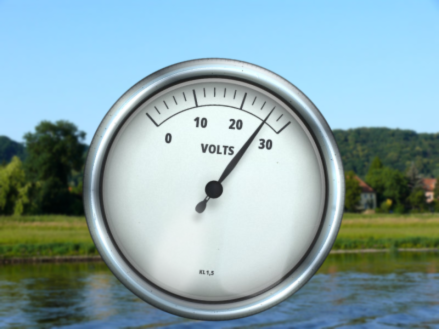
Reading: value=26 unit=V
